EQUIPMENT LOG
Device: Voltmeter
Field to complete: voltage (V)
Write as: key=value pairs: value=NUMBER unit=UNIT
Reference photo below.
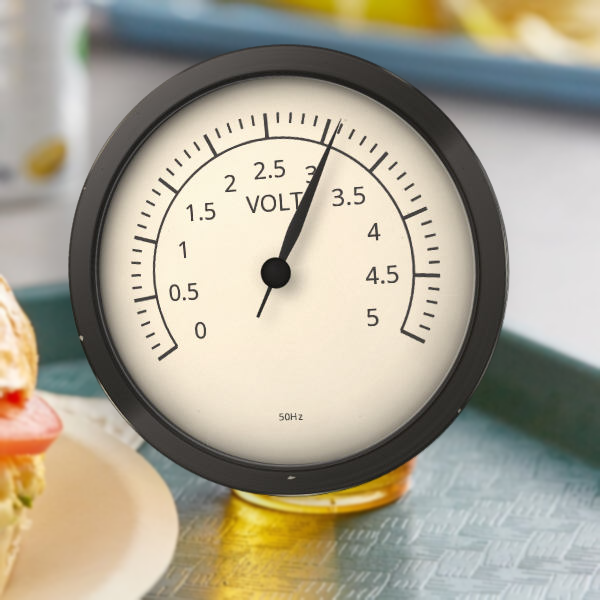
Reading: value=3.1 unit=V
